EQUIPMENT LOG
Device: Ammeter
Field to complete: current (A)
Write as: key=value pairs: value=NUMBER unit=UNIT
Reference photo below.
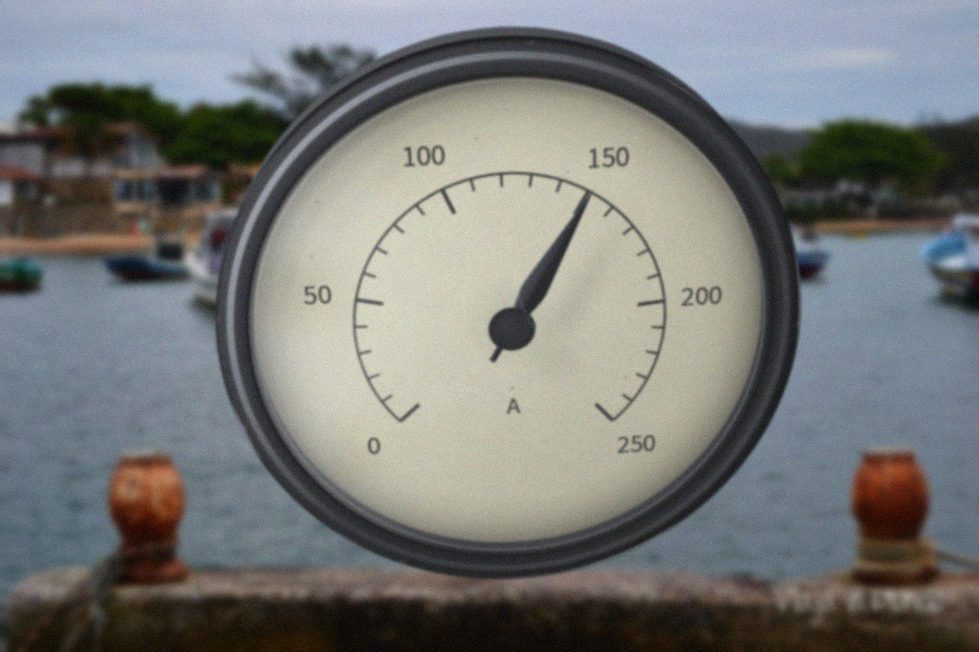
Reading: value=150 unit=A
